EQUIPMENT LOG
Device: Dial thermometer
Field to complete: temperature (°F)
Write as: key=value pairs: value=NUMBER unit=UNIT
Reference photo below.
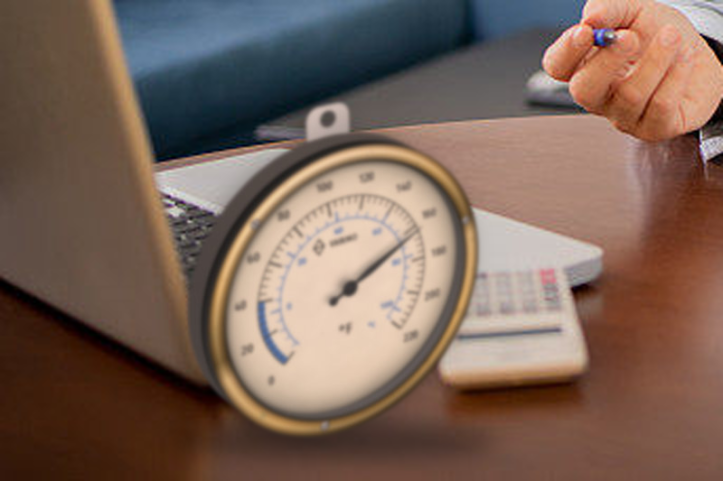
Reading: value=160 unit=°F
